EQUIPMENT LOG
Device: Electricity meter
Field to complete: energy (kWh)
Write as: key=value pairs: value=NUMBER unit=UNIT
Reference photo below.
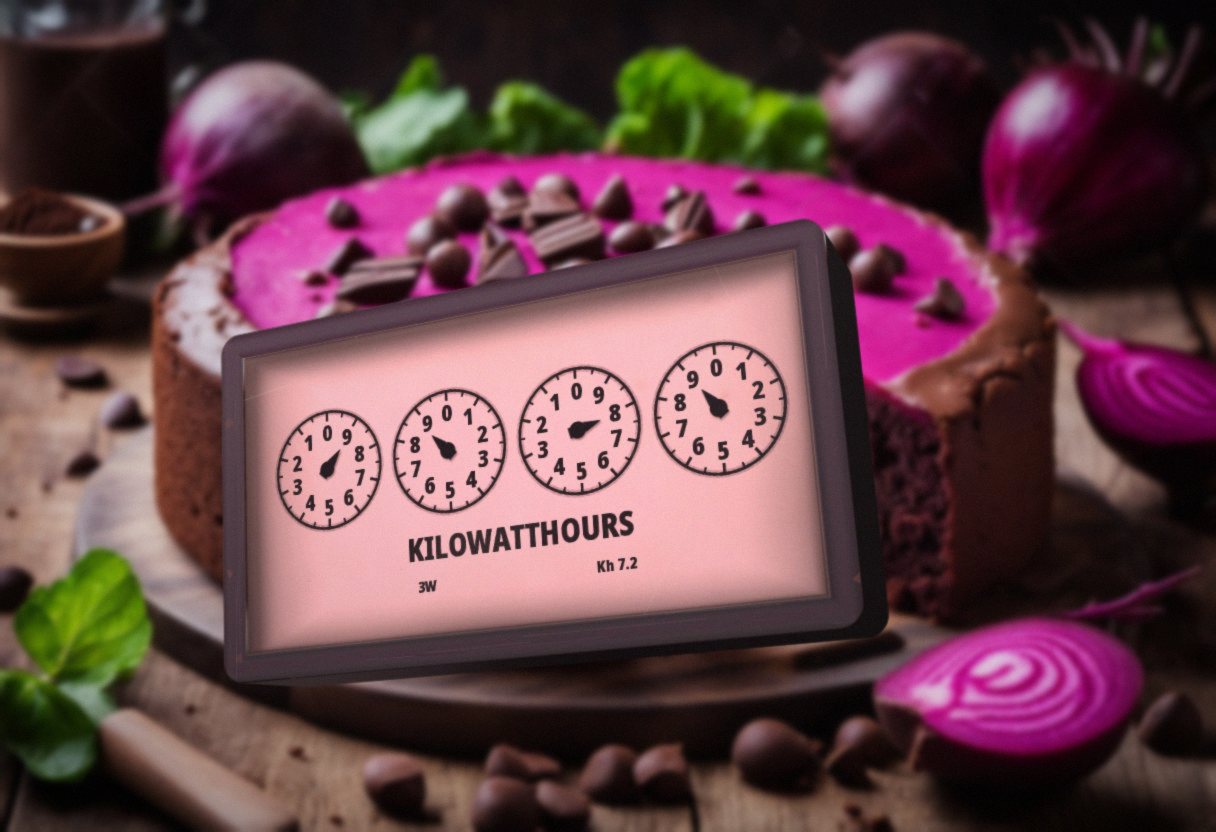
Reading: value=8879 unit=kWh
